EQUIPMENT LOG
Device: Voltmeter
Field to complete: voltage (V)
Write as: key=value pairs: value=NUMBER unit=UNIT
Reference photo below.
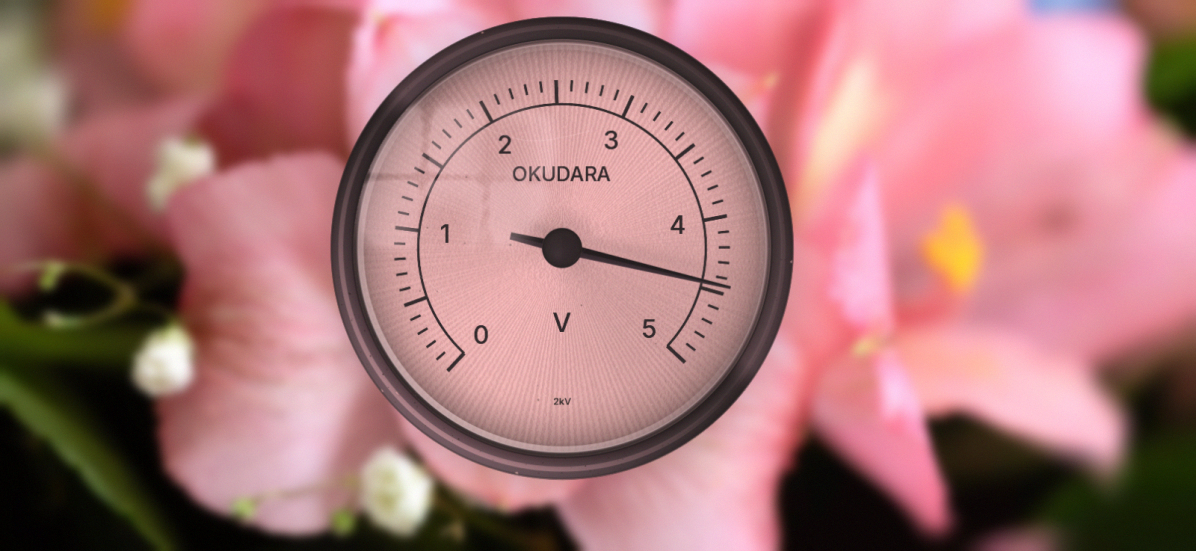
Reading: value=4.45 unit=V
